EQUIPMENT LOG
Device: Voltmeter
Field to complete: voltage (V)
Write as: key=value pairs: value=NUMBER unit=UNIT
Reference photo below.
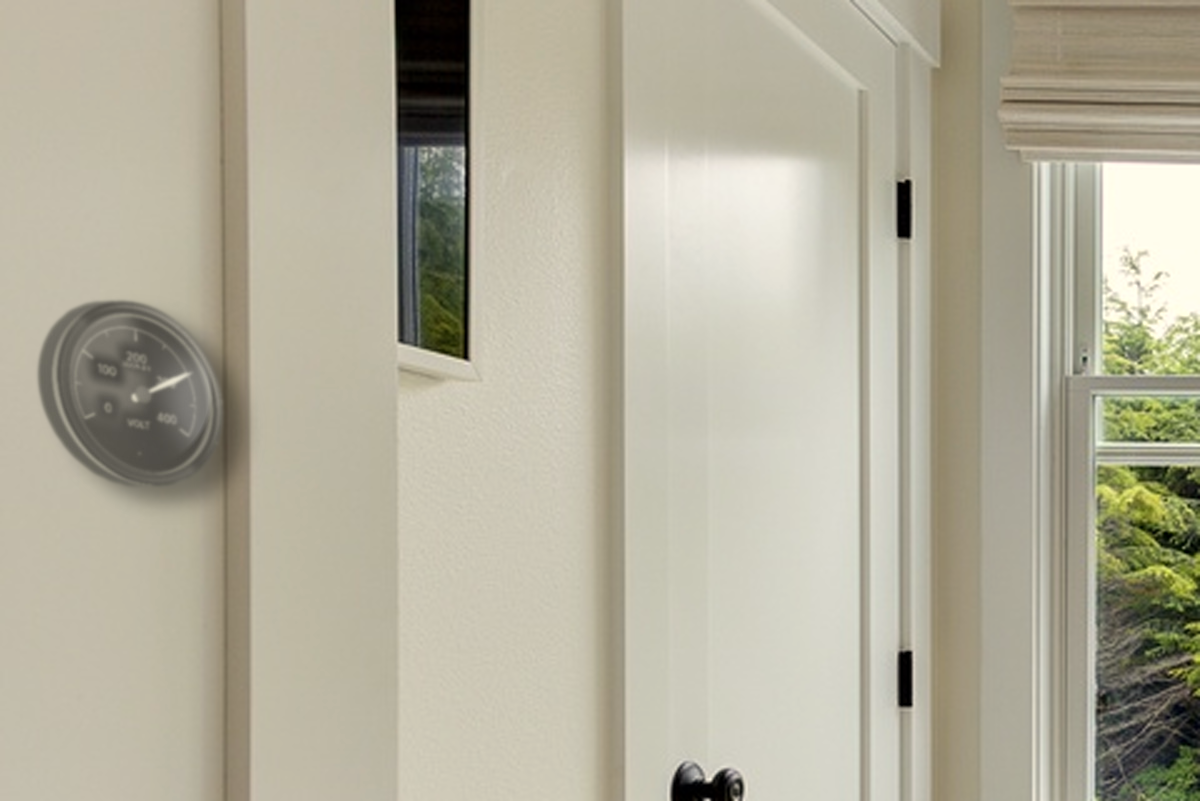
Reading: value=300 unit=V
